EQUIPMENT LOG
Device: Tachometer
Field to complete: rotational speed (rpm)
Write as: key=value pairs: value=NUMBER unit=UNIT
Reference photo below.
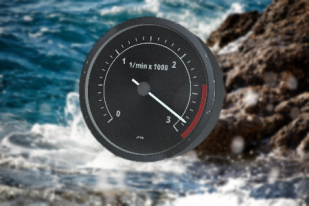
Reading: value=2850 unit=rpm
